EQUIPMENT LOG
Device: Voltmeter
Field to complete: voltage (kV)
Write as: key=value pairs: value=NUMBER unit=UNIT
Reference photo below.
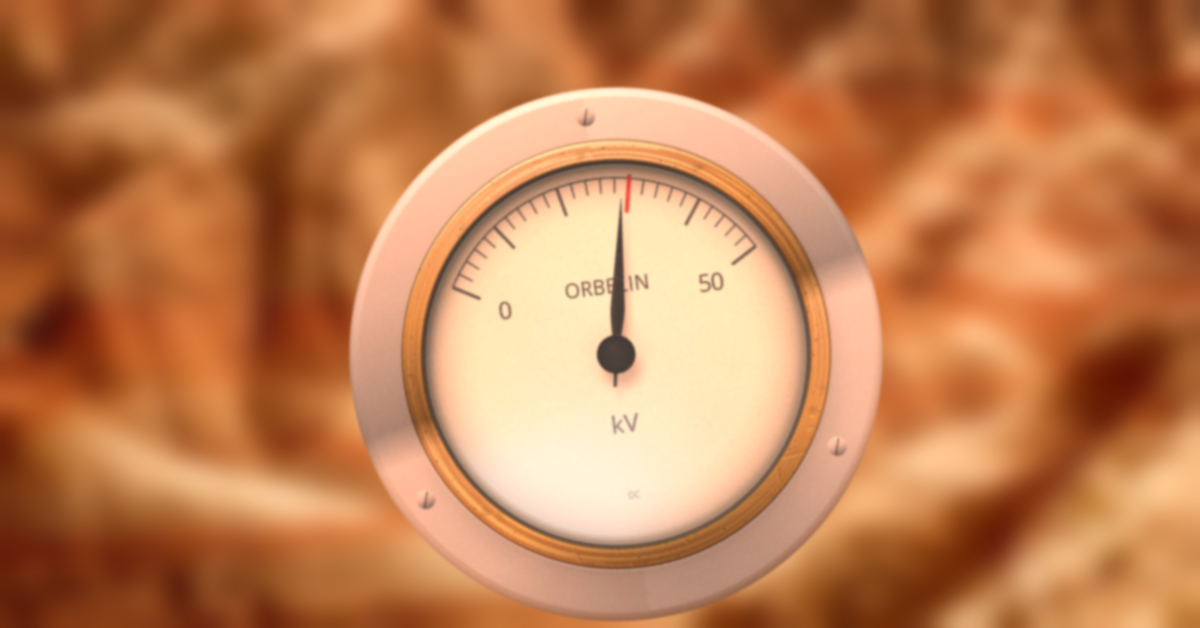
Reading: value=29 unit=kV
